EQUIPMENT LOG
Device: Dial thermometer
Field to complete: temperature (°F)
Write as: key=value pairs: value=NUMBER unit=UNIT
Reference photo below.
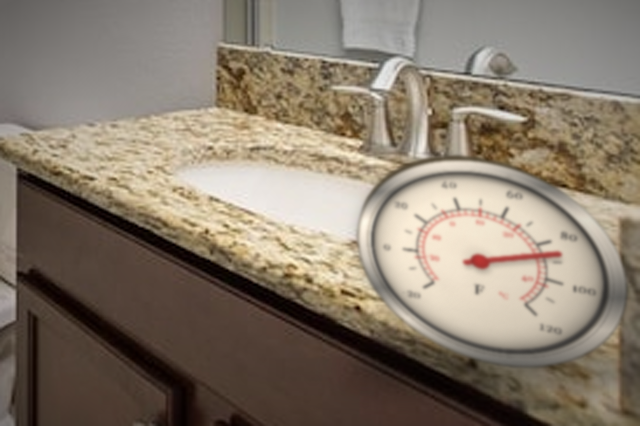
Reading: value=85 unit=°F
